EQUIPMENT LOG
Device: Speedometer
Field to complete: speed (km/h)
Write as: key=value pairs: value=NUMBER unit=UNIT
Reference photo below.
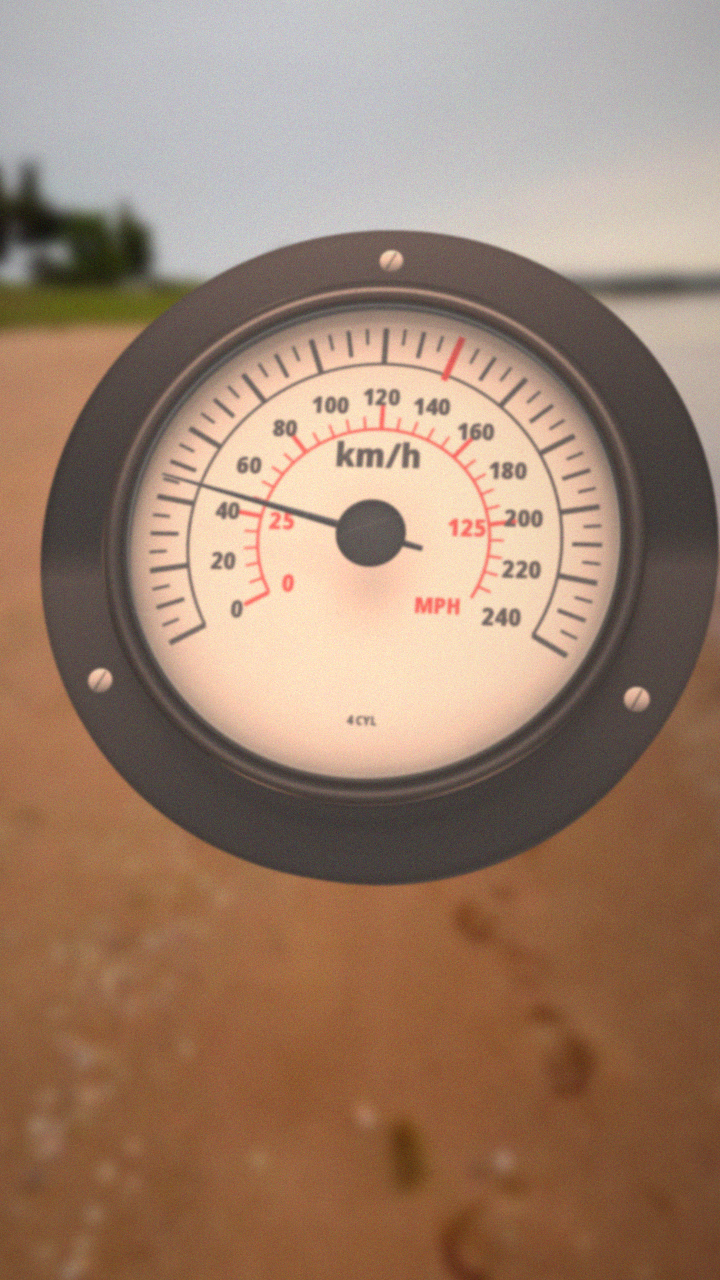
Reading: value=45 unit=km/h
